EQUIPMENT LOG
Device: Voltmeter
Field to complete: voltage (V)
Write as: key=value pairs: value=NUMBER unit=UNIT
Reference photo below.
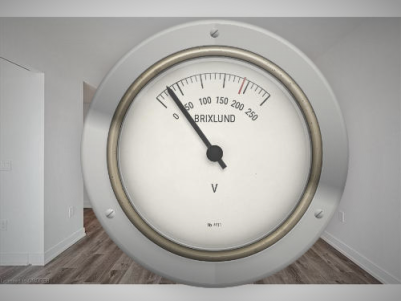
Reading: value=30 unit=V
